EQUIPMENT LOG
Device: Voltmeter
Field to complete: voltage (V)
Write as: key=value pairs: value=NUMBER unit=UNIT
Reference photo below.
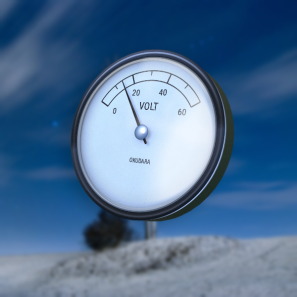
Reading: value=15 unit=V
